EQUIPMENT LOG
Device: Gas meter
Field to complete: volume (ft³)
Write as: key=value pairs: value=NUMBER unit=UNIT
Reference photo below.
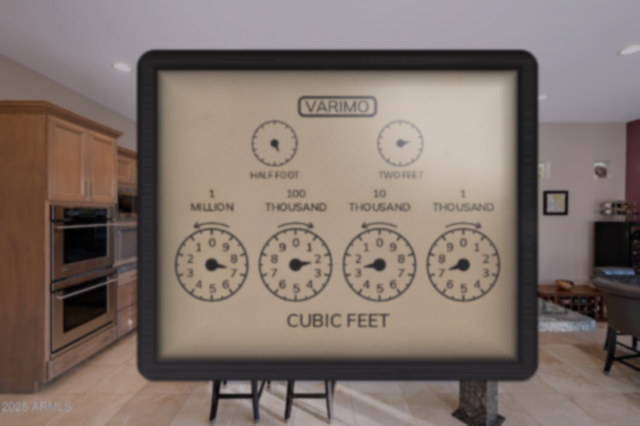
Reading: value=722700 unit=ft³
